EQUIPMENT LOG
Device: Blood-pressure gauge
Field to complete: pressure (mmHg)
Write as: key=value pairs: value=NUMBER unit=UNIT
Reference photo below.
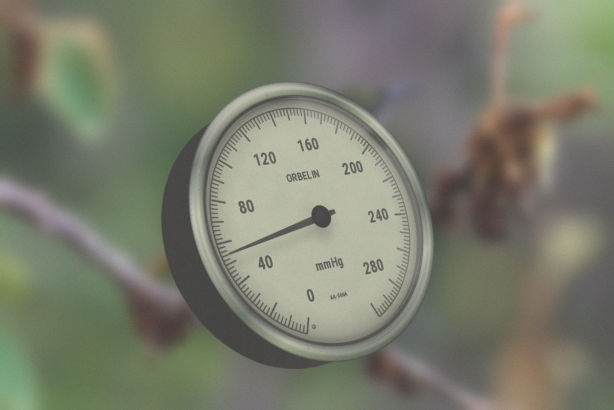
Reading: value=54 unit=mmHg
